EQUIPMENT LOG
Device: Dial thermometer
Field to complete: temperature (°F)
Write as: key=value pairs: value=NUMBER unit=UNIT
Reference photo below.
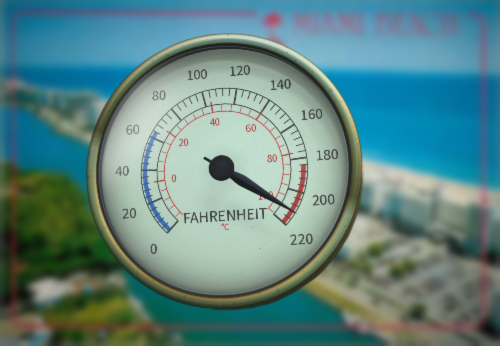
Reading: value=212 unit=°F
